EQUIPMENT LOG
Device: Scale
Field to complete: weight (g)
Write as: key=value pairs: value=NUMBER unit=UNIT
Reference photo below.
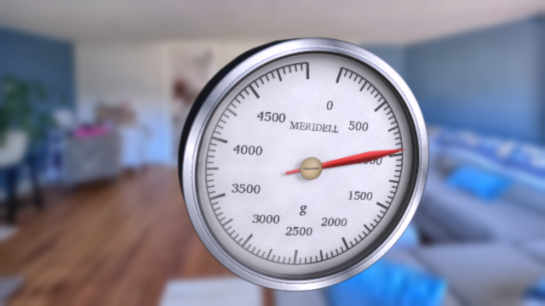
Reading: value=950 unit=g
